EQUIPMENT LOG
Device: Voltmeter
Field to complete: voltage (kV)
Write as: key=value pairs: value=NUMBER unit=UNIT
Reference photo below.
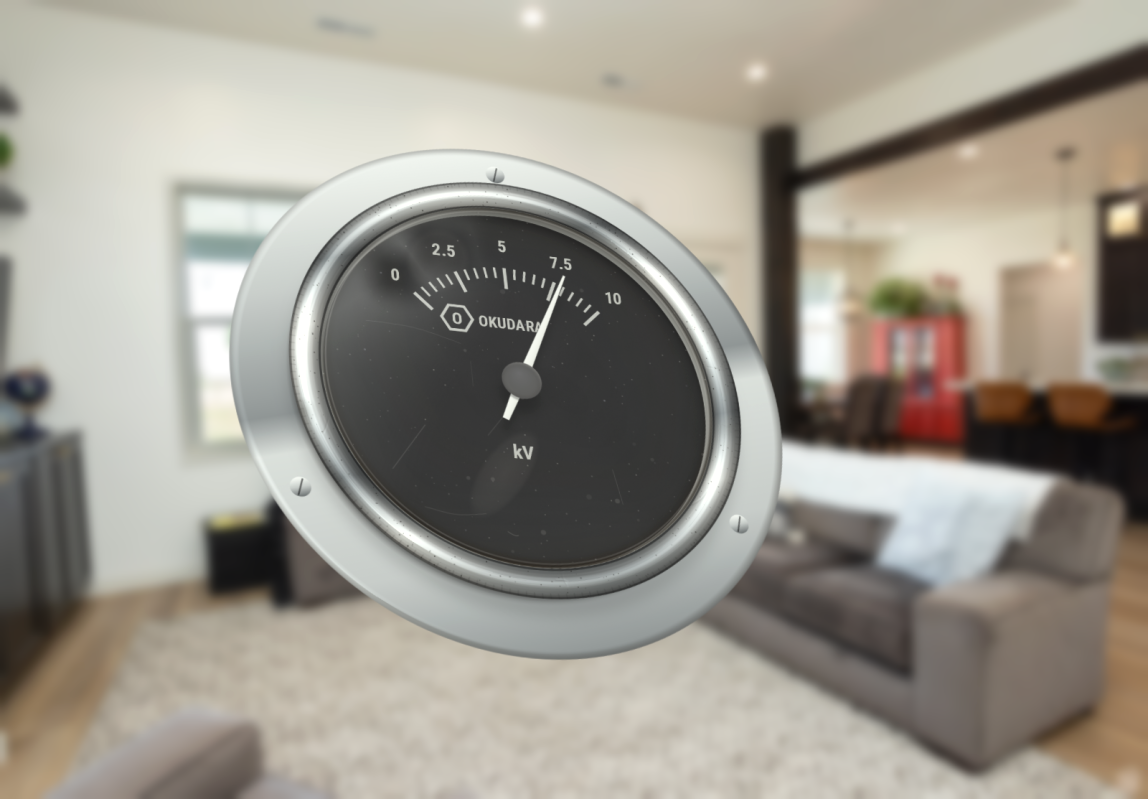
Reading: value=7.75 unit=kV
